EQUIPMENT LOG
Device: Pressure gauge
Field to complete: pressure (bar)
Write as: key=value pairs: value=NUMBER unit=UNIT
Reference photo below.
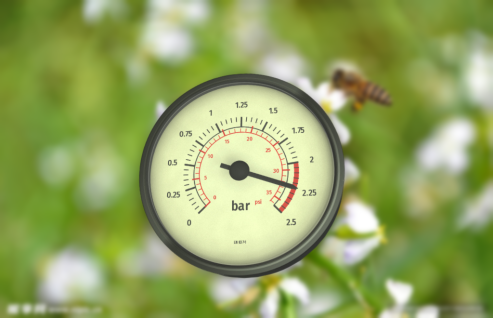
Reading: value=2.25 unit=bar
